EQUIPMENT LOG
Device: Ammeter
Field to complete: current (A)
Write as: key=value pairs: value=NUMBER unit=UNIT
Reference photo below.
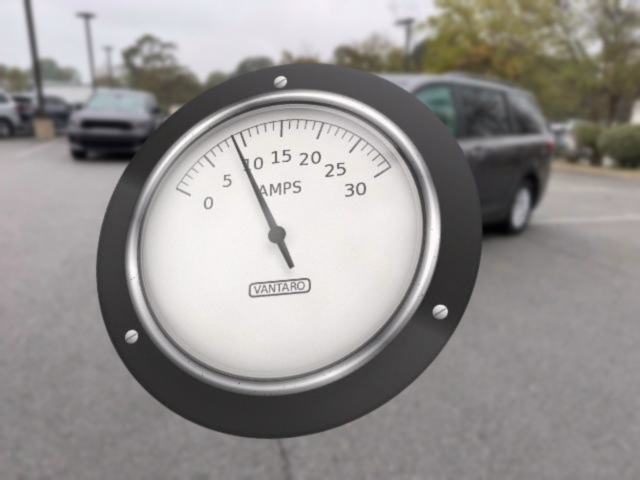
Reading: value=9 unit=A
